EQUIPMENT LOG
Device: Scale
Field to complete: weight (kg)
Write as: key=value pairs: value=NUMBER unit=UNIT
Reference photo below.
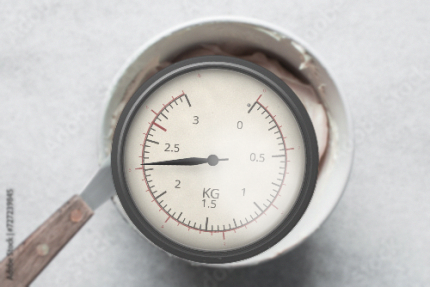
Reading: value=2.3 unit=kg
